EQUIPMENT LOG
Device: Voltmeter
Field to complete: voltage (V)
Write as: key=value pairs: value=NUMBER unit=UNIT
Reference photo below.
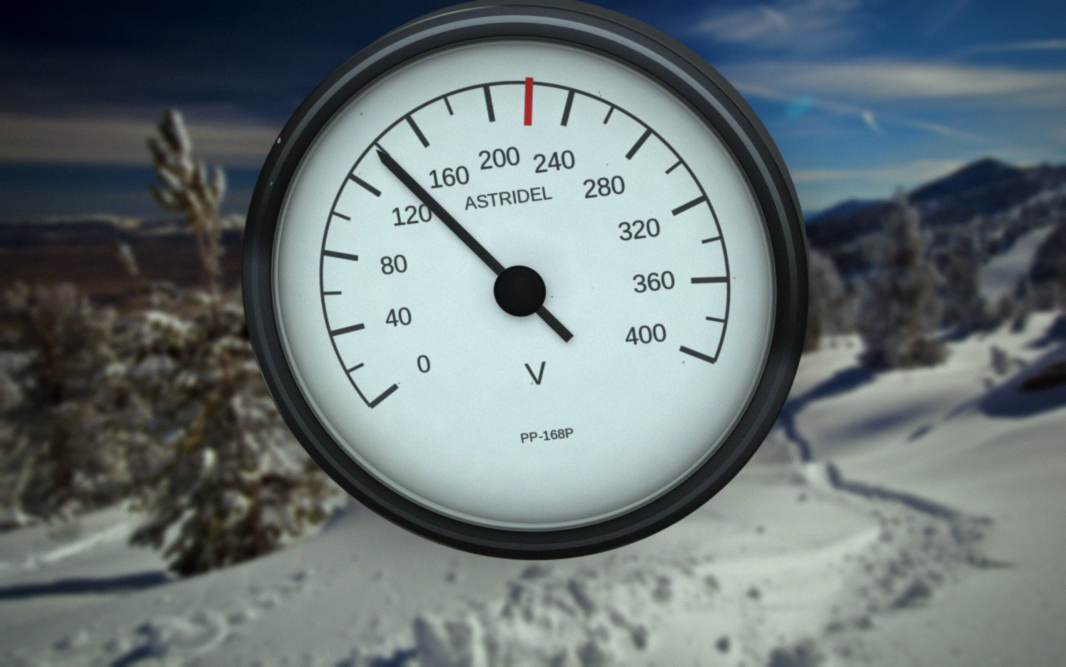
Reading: value=140 unit=V
